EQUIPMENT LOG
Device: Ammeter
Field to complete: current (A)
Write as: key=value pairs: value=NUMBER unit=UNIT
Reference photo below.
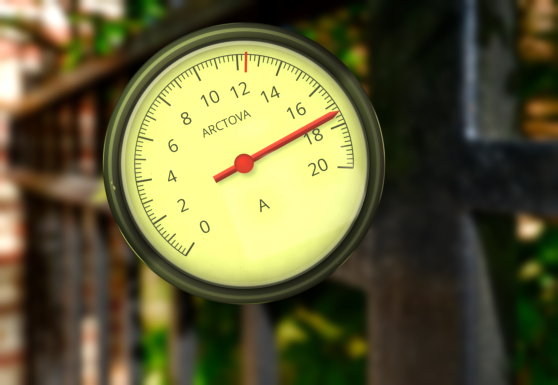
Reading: value=17.4 unit=A
